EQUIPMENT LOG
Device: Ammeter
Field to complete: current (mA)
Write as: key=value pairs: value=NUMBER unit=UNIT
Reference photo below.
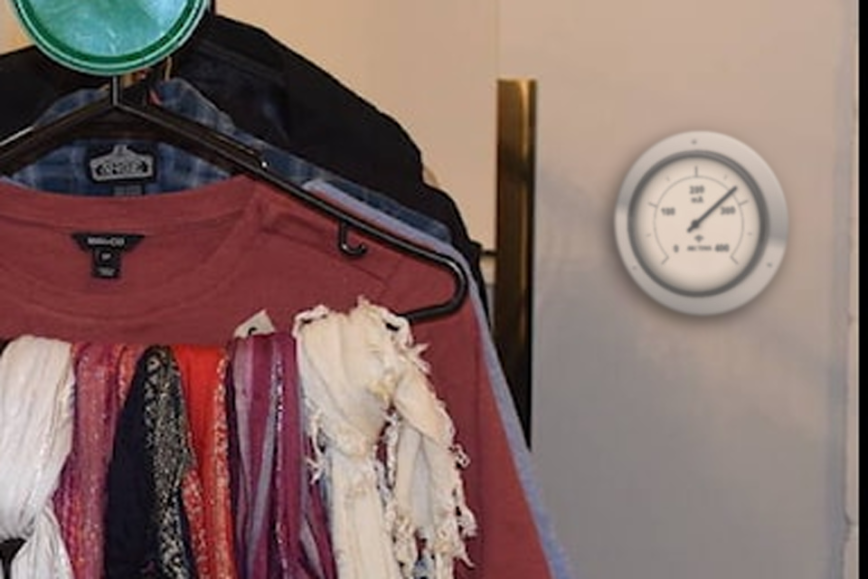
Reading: value=275 unit=mA
